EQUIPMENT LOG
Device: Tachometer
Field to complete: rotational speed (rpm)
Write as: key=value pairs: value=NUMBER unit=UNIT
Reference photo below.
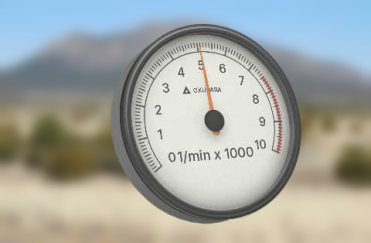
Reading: value=5000 unit=rpm
